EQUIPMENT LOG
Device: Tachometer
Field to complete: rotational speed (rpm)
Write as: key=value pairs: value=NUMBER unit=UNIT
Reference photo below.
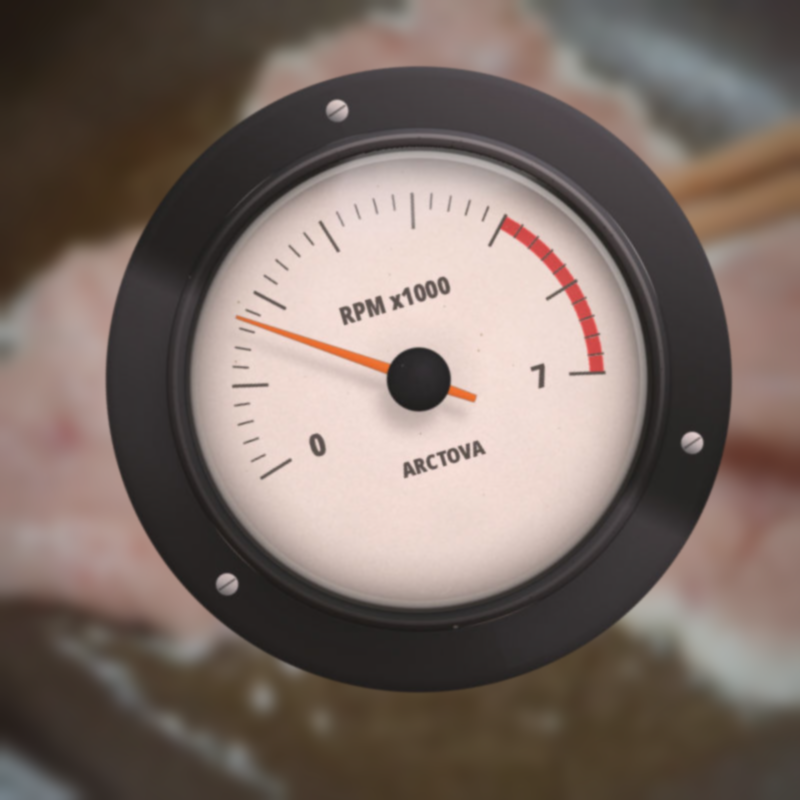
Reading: value=1700 unit=rpm
